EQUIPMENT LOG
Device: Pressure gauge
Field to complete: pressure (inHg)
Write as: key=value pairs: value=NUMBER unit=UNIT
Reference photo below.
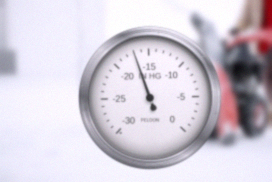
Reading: value=-17 unit=inHg
